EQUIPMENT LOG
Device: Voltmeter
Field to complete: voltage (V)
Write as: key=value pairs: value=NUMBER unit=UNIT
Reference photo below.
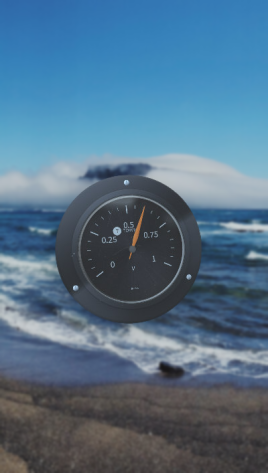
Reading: value=0.6 unit=V
